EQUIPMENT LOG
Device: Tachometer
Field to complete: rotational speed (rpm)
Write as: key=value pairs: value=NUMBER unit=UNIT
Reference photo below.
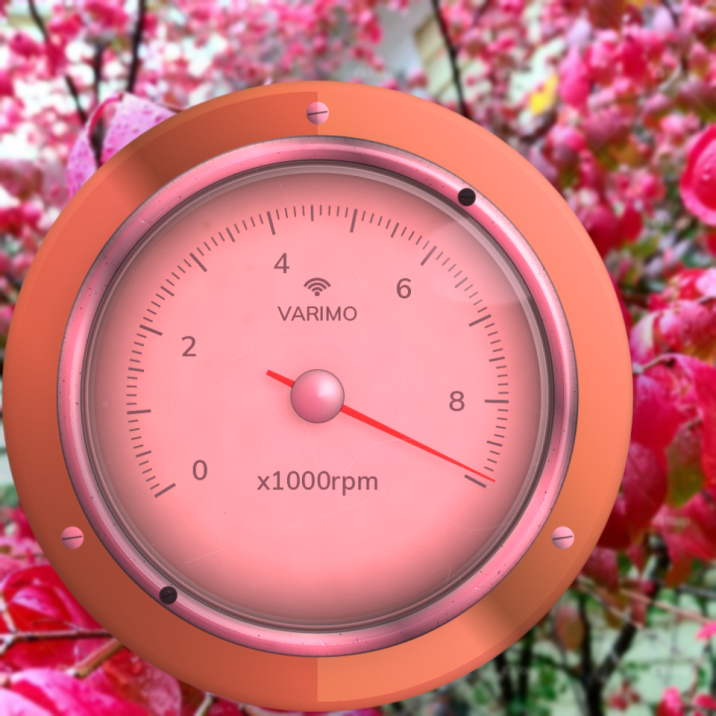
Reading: value=8900 unit=rpm
